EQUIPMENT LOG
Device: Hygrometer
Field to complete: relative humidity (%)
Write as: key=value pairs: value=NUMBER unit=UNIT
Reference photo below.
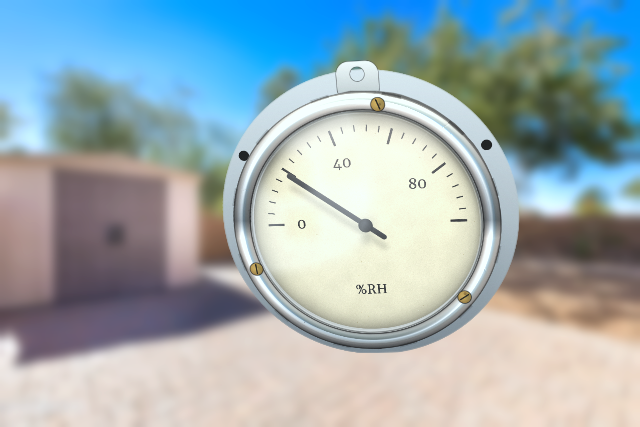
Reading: value=20 unit=%
